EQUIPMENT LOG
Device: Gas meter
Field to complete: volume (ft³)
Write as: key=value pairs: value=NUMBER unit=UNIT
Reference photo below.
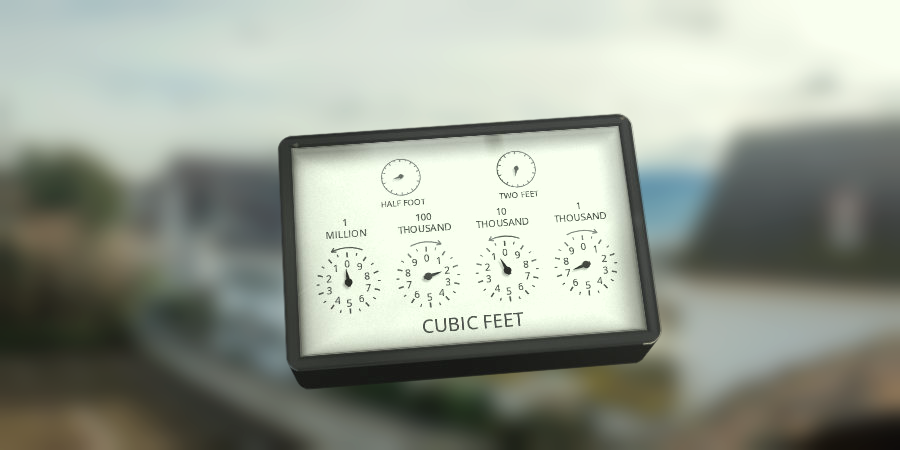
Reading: value=20700 unit=ft³
